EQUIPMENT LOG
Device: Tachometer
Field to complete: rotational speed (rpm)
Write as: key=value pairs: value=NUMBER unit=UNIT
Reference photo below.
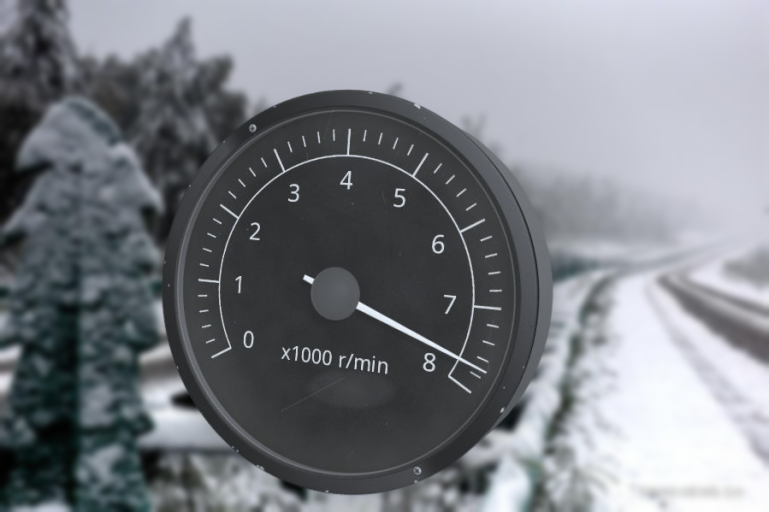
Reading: value=7700 unit=rpm
